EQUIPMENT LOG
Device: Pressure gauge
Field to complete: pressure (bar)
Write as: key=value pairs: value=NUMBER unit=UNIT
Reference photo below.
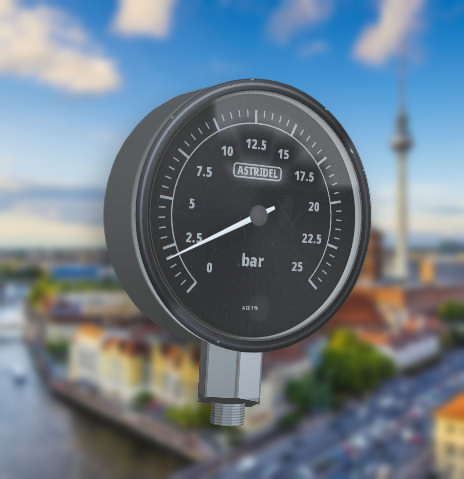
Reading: value=2 unit=bar
